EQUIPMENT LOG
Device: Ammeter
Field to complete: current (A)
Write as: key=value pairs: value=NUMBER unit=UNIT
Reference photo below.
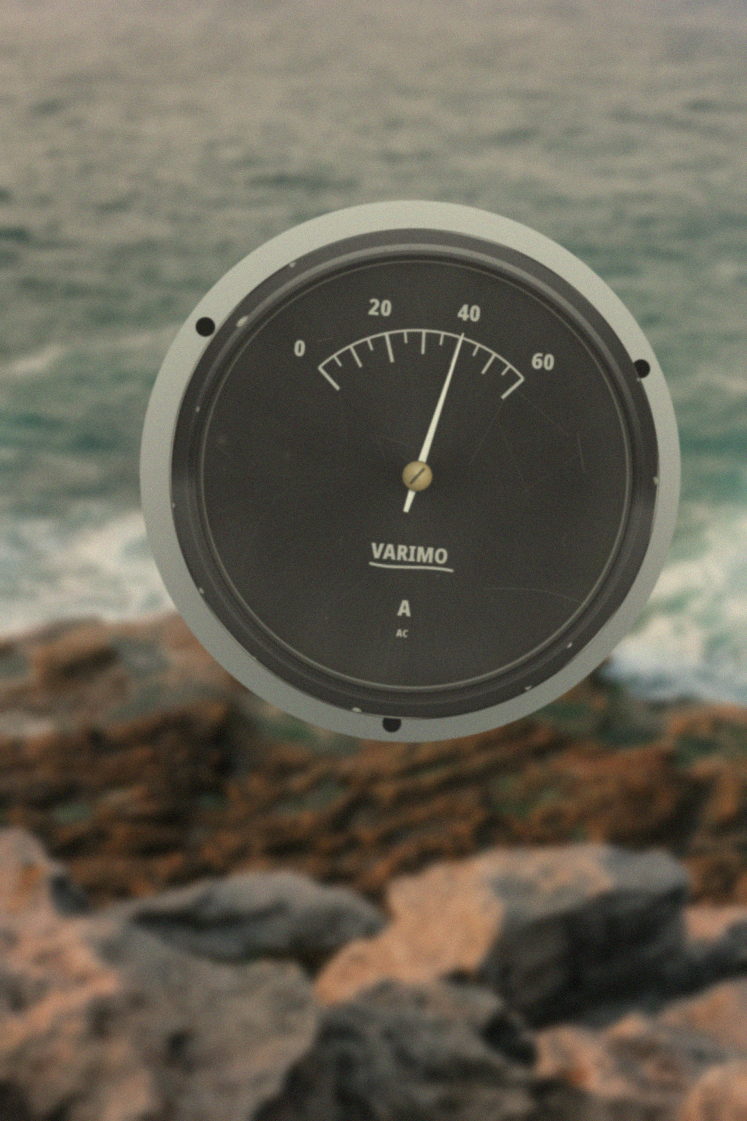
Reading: value=40 unit=A
